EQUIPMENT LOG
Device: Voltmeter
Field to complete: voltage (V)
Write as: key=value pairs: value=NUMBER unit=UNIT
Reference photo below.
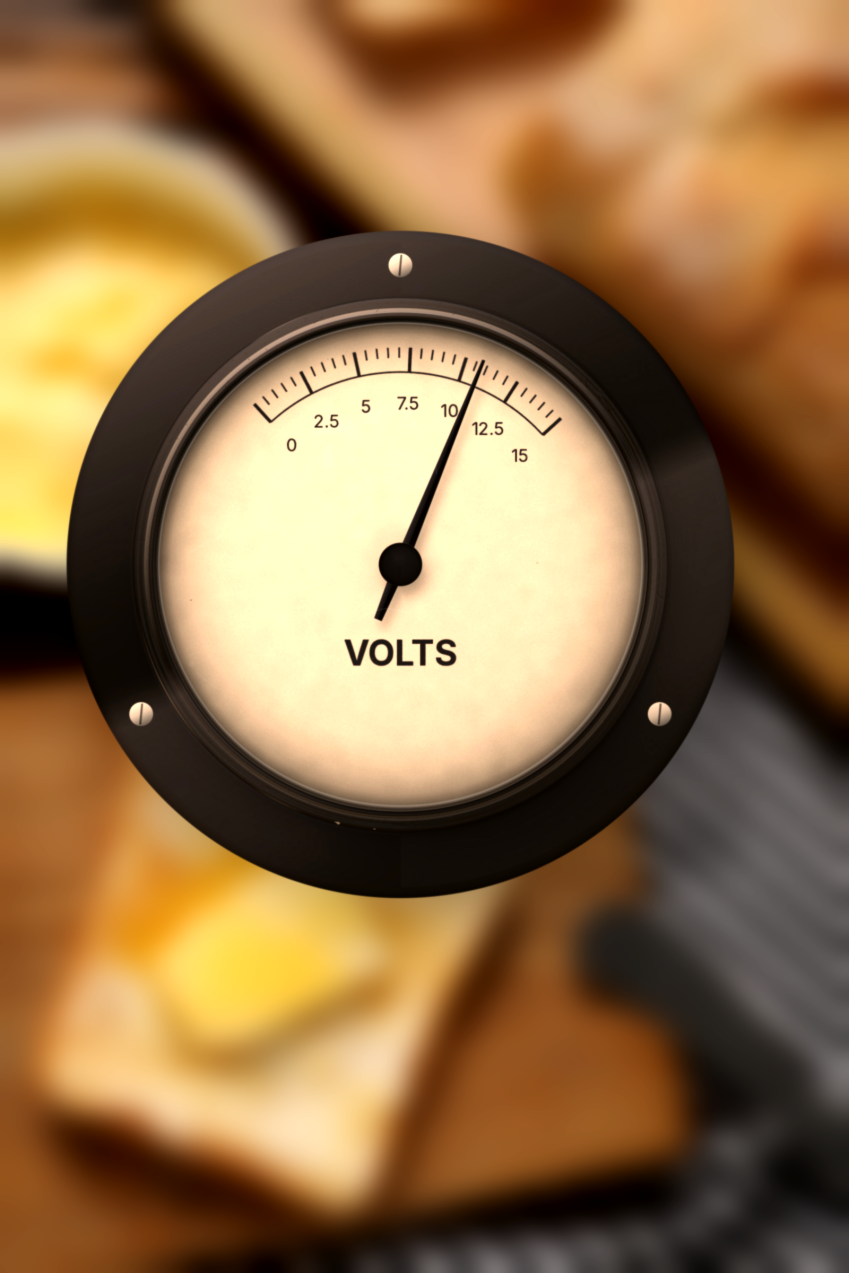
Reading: value=10.75 unit=V
